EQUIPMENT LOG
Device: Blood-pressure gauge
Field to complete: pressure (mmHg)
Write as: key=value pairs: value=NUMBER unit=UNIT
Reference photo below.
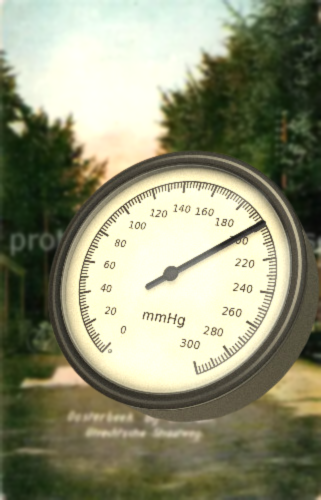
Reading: value=200 unit=mmHg
